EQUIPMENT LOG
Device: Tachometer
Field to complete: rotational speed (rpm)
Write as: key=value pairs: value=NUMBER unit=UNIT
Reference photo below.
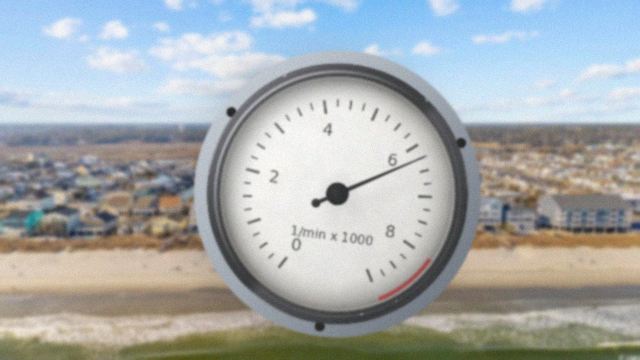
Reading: value=6250 unit=rpm
